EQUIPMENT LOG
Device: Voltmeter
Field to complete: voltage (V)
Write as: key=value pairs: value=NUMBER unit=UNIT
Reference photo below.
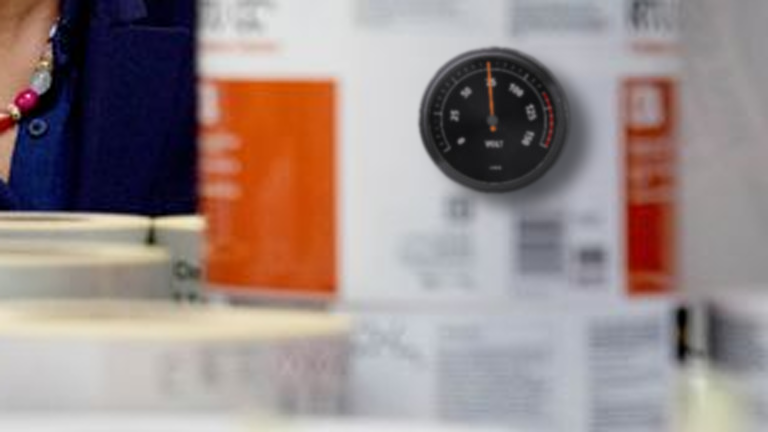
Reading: value=75 unit=V
